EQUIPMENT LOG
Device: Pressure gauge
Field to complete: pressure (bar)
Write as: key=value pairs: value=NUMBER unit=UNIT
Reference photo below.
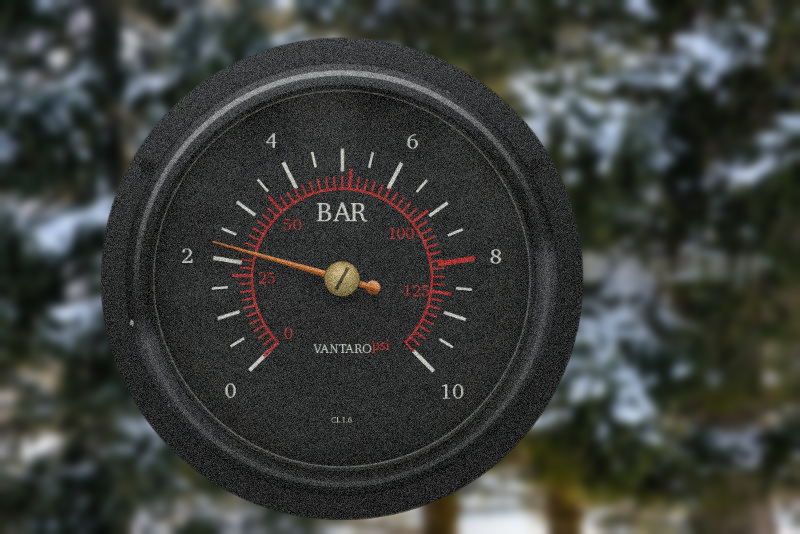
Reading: value=2.25 unit=bar
